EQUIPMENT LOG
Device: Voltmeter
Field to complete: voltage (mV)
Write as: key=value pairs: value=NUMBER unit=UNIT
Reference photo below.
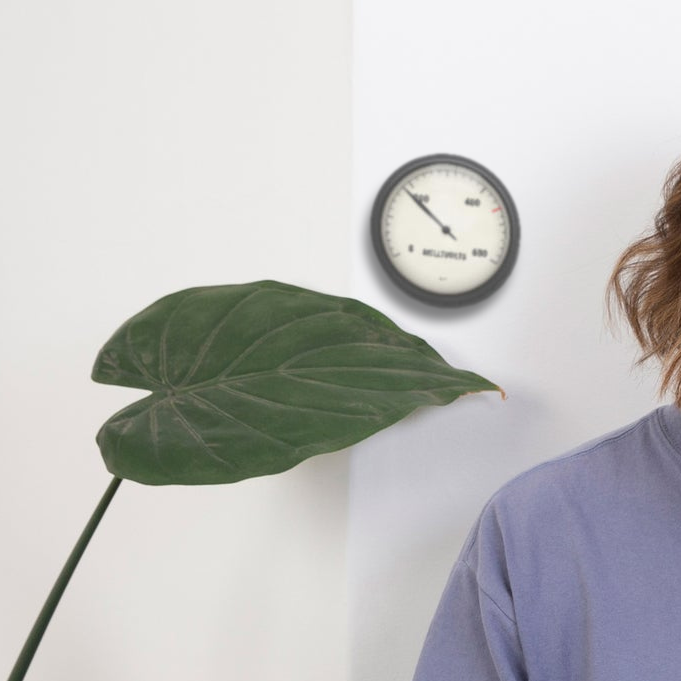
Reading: value=180 unit=mV
